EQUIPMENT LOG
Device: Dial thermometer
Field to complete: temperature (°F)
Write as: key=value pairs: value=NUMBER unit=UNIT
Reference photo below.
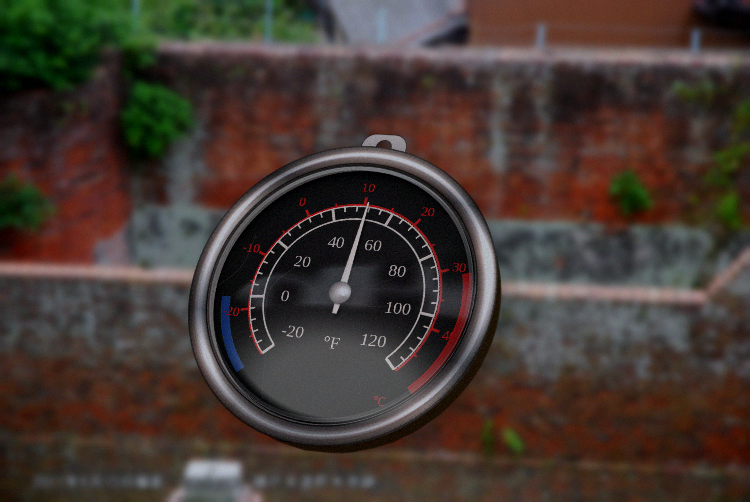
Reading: value=52 unit=°F
